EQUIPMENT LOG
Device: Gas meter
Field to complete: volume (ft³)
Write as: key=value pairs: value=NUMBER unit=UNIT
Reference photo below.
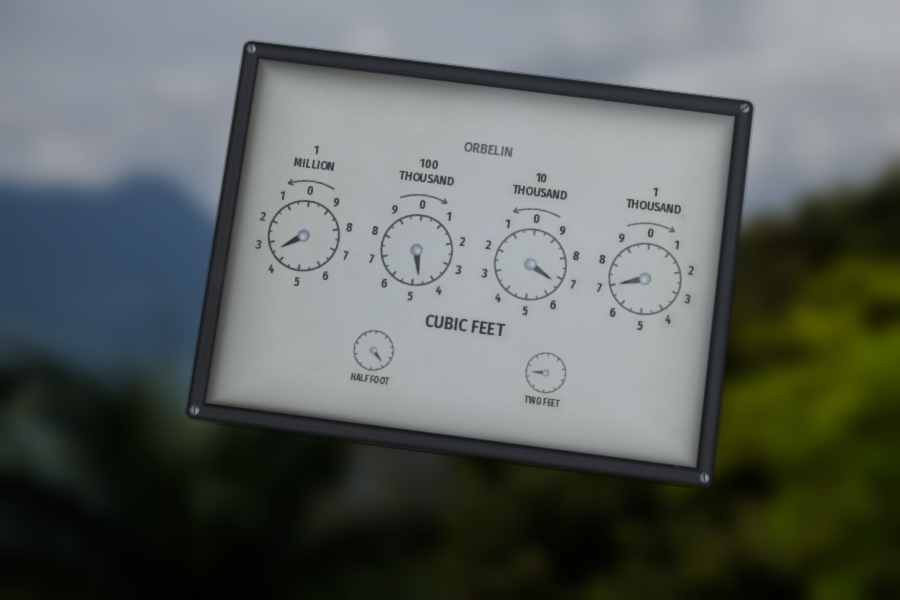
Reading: value=346700 unit=ft³
